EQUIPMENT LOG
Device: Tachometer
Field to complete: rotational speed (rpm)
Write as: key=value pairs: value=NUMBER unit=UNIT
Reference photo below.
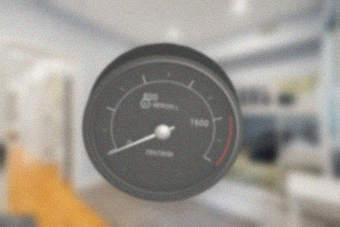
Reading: value=0 unit=rpm
